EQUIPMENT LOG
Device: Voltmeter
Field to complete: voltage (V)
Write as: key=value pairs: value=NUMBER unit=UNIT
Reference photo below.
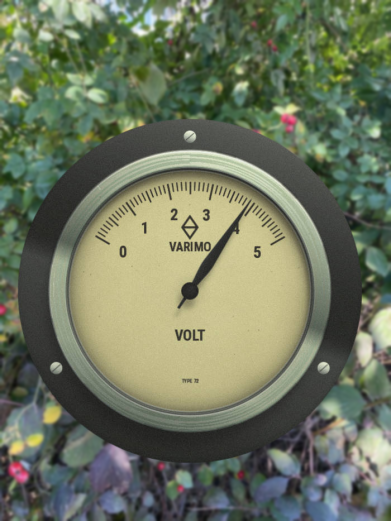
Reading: value=3.9 unit=V
